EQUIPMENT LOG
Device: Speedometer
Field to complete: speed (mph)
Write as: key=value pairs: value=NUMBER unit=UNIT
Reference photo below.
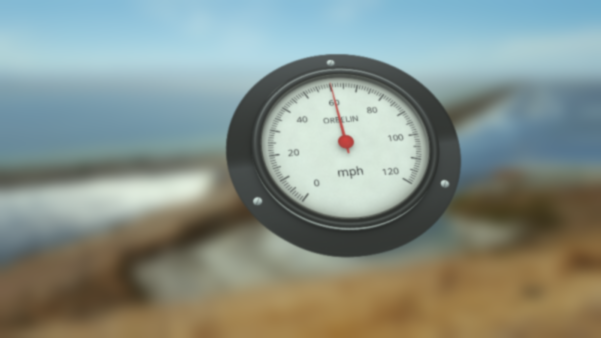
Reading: value=60 unit=mph
